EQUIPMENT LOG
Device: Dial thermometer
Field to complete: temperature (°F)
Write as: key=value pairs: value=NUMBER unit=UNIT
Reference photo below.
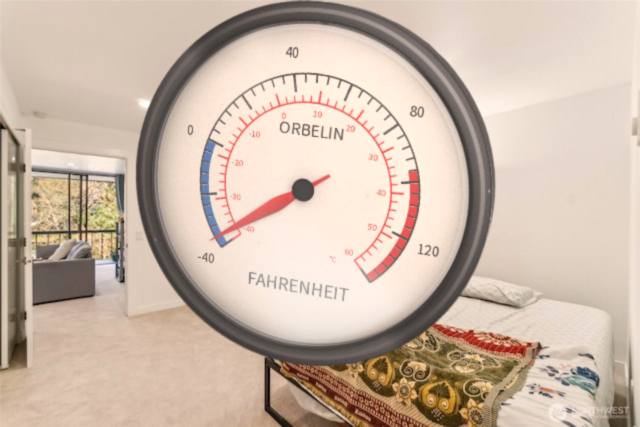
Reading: value=-36 unit=°F
